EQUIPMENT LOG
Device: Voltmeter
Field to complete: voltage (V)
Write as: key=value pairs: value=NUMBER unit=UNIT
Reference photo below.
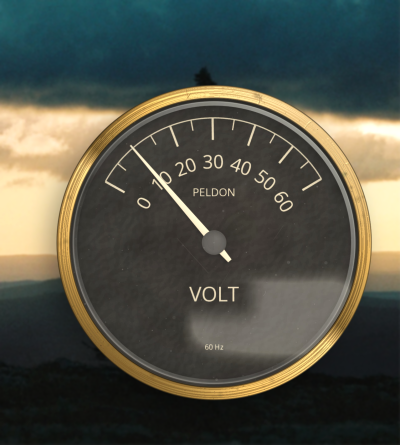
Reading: value=10 unit=V
